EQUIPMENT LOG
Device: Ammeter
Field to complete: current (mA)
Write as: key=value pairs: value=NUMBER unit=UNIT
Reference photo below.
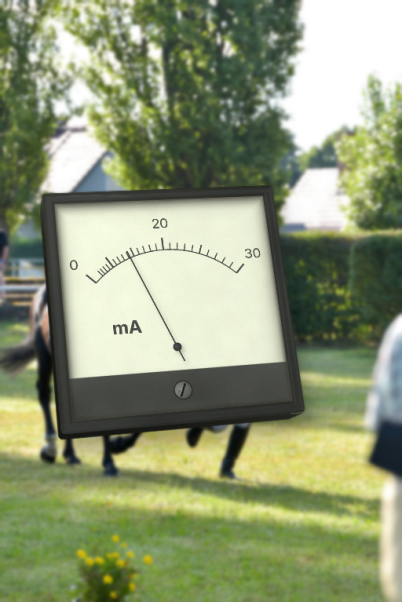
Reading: value=14 unit=mA
